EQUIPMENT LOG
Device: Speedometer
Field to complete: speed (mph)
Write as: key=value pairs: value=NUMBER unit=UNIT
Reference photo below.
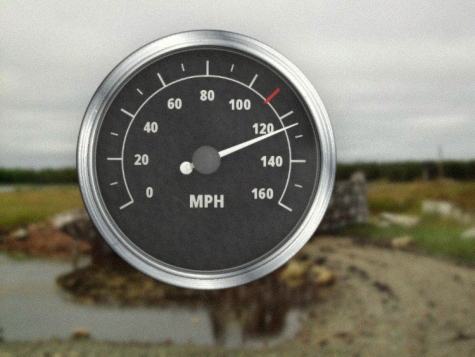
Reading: value=125 unit=mph
